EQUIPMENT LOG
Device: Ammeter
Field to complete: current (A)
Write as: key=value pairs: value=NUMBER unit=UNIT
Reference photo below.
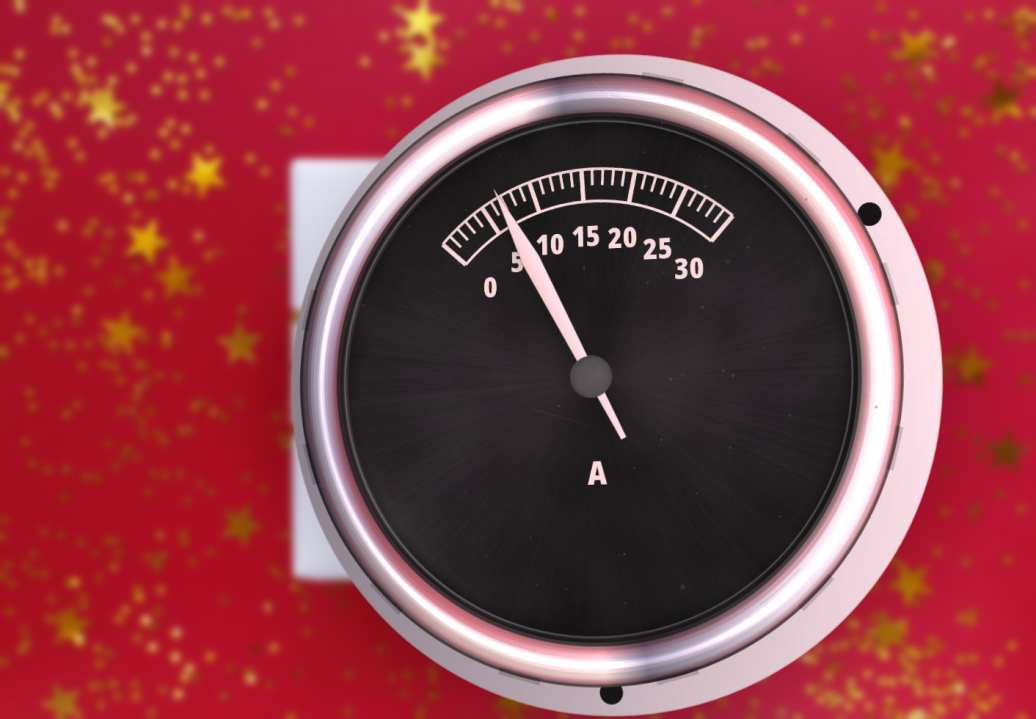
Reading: value=7 unit=A
